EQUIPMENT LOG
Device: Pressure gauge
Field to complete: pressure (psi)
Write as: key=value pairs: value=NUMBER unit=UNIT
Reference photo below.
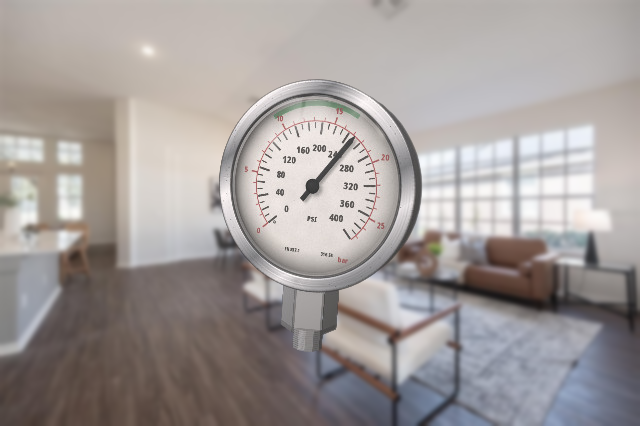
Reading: value=250 unit=psi
